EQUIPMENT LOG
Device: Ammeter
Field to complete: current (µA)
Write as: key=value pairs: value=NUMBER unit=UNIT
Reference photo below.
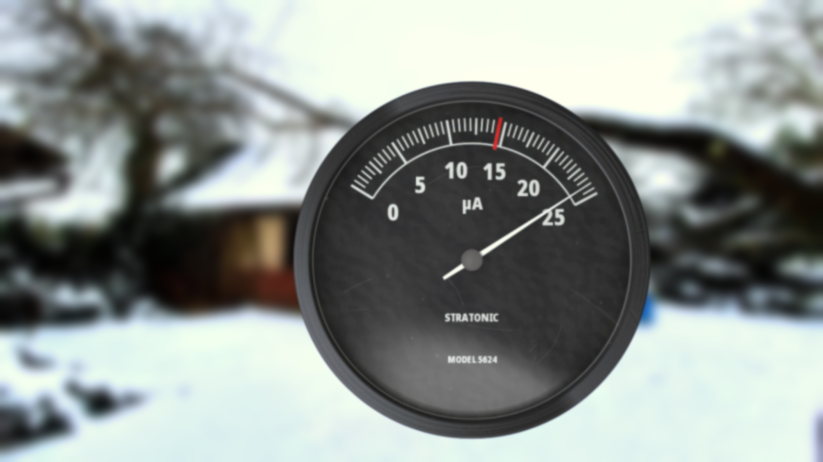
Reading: value=24 unit=µA
